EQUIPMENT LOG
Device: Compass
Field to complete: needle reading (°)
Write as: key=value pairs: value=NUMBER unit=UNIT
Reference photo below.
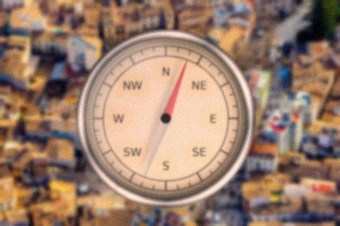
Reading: value=20 unit=°
